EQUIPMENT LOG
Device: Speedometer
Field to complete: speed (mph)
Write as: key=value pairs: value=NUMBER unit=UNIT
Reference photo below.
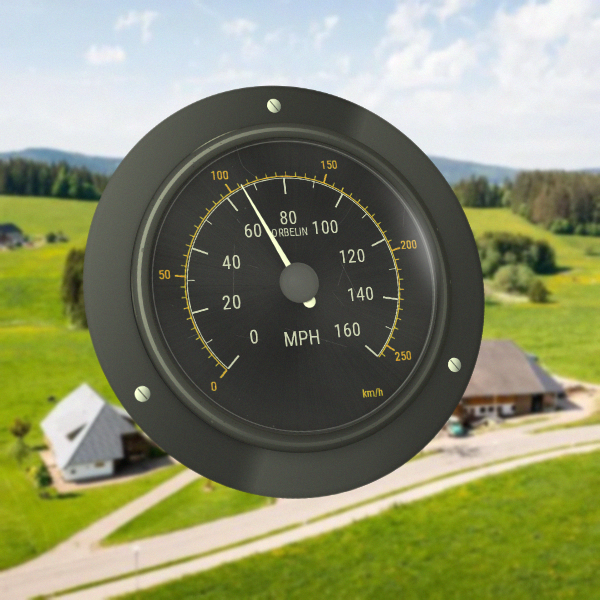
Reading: value=65 unit=mph
